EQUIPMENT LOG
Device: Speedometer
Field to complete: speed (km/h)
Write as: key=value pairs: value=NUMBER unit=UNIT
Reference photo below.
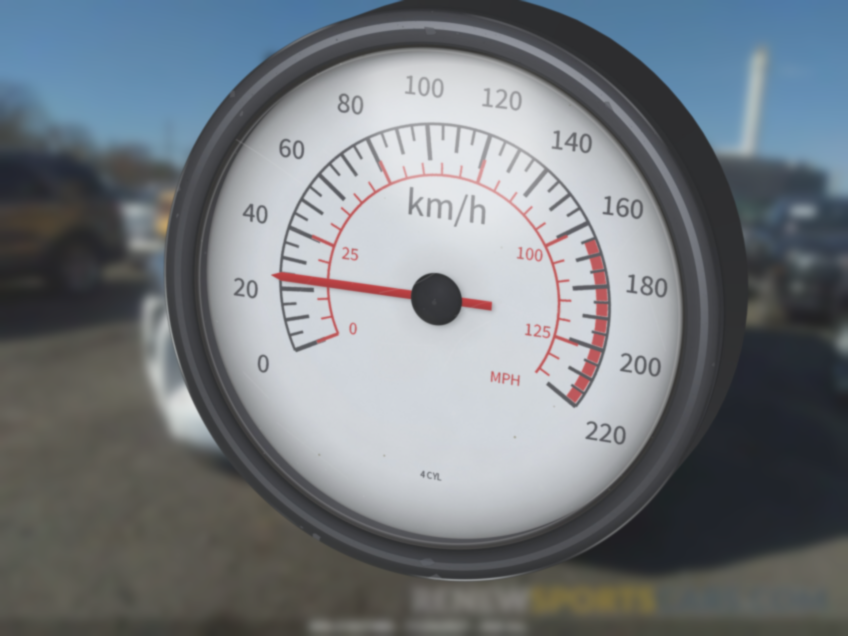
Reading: value=25 unit=km/h
